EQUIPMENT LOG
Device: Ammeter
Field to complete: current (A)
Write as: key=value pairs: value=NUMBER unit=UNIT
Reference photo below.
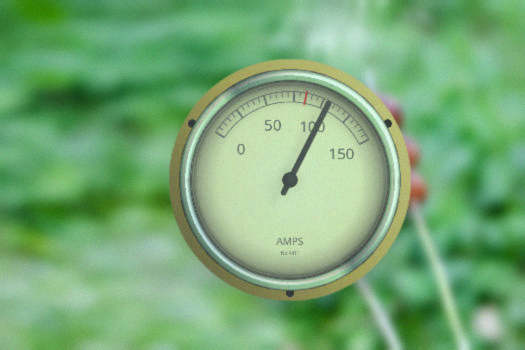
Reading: value=105 unit=A
